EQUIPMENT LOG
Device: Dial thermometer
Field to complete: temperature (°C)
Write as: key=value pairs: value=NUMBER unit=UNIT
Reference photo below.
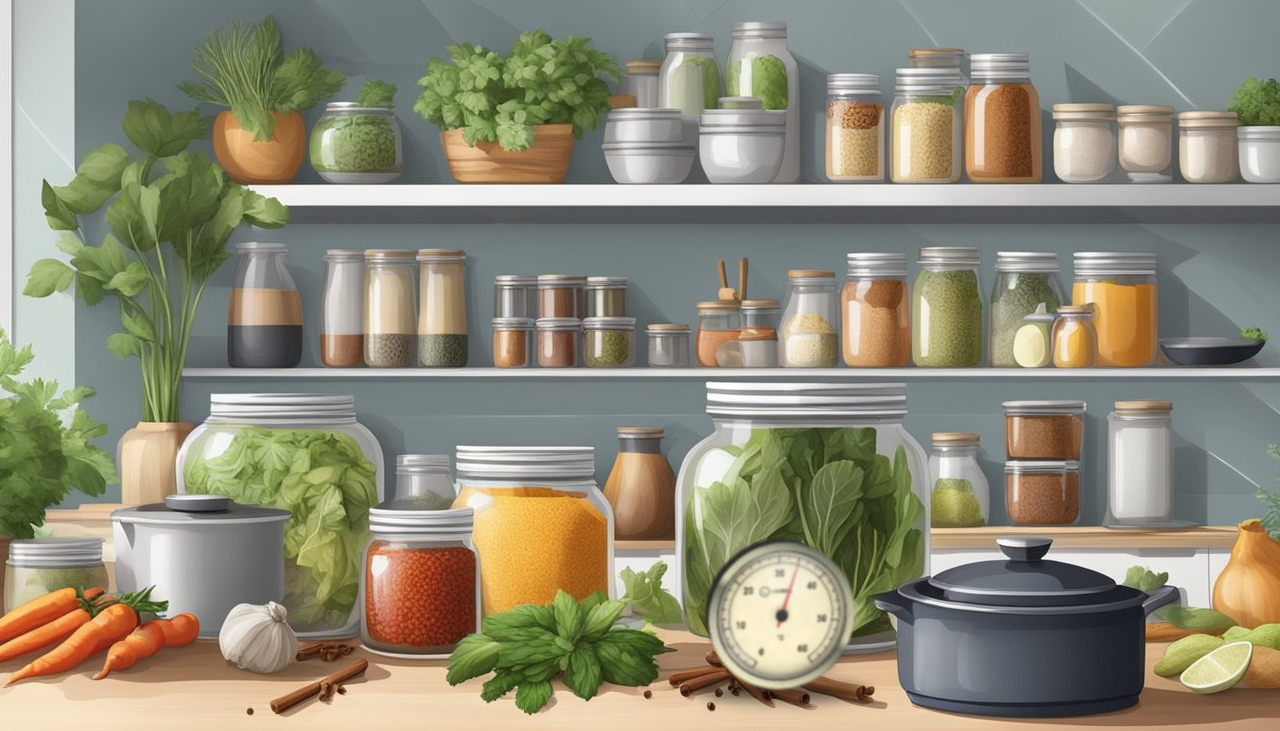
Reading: value=34 unit=°C
